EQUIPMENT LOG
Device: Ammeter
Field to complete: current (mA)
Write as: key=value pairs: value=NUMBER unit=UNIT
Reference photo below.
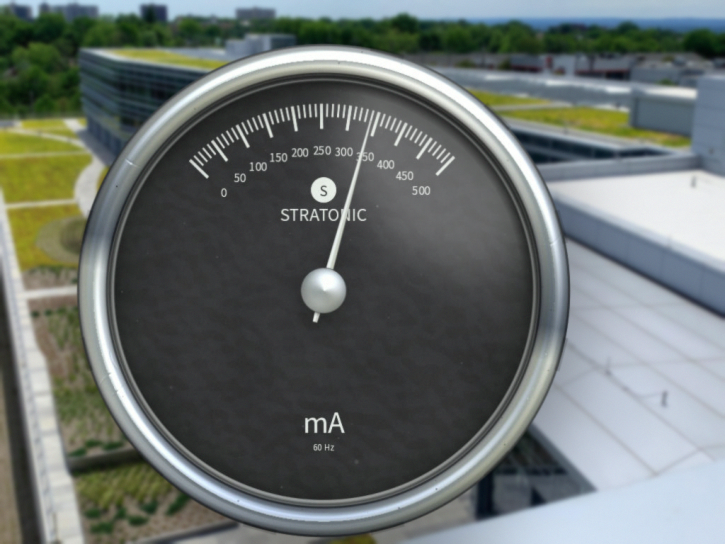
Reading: value=340 unit=mA
